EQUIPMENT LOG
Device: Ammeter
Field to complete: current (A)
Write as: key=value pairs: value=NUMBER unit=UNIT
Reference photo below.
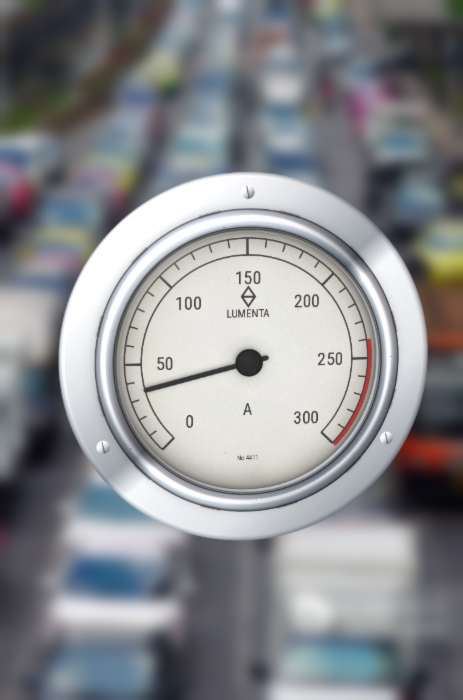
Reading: value=35 unit=A
